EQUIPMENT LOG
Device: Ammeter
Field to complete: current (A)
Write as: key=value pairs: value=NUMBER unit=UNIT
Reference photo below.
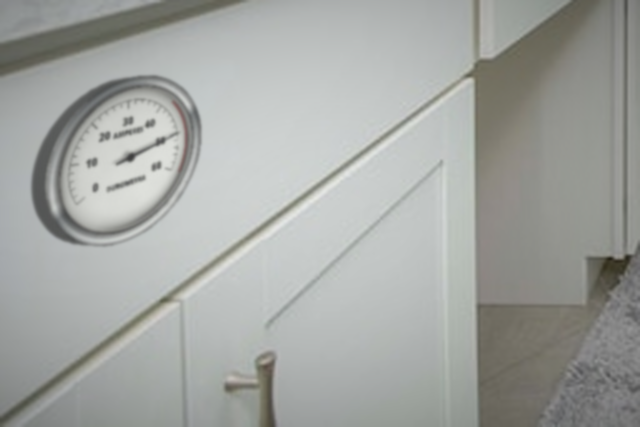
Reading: value=50 unit=A
